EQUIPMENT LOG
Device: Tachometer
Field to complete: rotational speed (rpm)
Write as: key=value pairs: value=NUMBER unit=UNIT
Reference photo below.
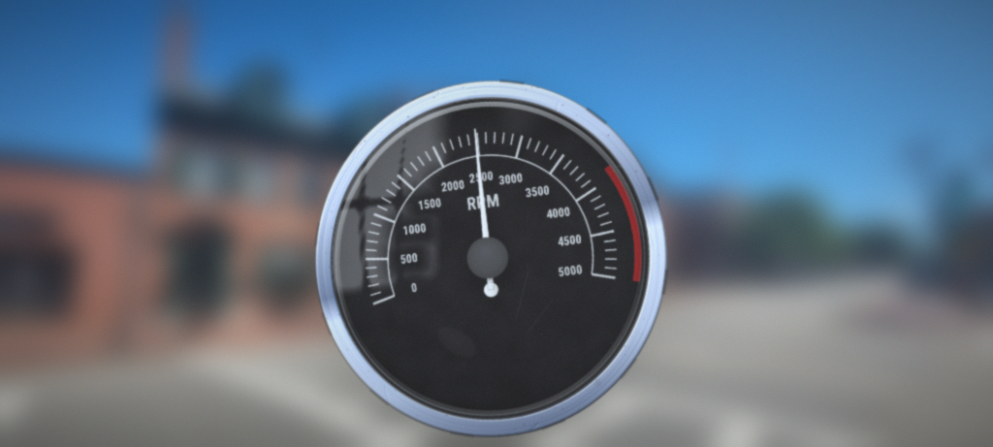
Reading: value=2500 unit=rpm
